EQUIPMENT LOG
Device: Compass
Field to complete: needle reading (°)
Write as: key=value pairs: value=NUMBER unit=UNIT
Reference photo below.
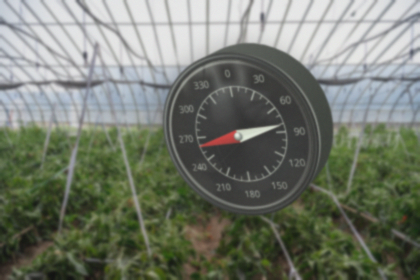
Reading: value=260 unit=°
